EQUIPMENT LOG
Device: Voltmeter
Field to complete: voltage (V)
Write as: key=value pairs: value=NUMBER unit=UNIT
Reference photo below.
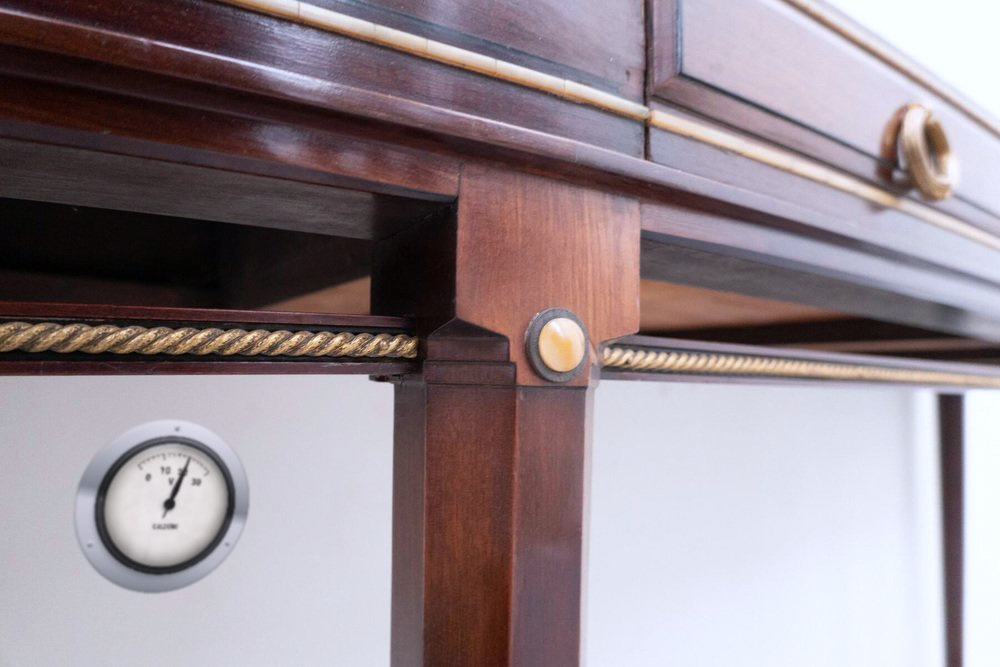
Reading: value=20 unit=V
